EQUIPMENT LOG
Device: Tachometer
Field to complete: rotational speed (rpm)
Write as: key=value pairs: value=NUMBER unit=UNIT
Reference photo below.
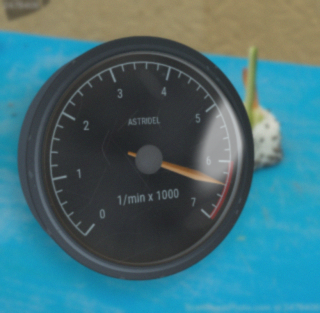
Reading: value=6400 unit=rpm
